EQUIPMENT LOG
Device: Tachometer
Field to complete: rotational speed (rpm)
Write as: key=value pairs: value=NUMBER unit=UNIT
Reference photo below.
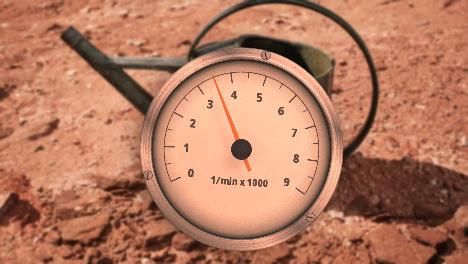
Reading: value=3500 unit=rpm
